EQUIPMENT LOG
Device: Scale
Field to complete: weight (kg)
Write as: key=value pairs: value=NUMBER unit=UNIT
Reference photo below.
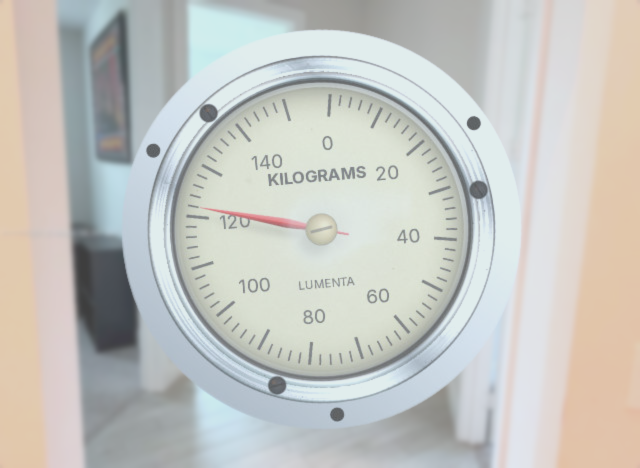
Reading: value=122 unit=kg
